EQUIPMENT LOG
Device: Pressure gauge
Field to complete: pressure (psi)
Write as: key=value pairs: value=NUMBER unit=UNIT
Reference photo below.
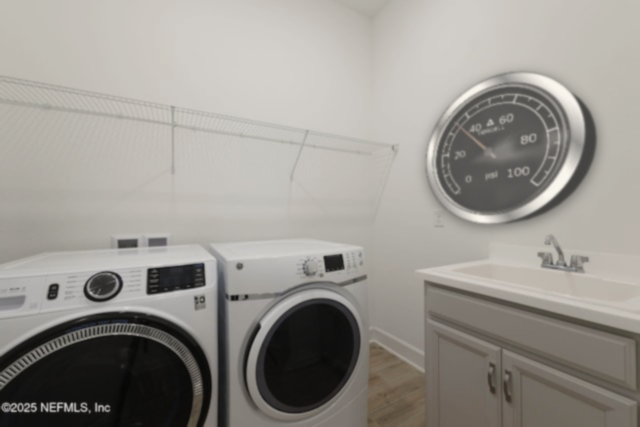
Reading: value=35 unit=psi
